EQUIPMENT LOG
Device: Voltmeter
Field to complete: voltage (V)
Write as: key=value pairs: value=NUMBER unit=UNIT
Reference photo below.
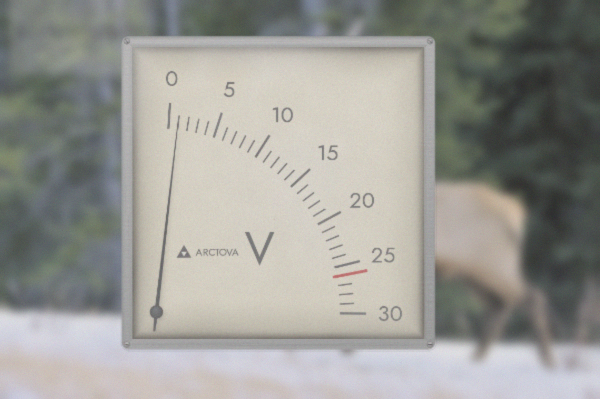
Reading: value=1 unit=V
